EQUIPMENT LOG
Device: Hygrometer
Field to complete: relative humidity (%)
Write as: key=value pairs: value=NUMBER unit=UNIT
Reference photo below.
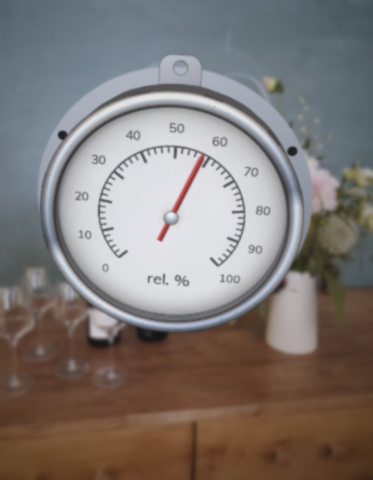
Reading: value=58 unit=%
